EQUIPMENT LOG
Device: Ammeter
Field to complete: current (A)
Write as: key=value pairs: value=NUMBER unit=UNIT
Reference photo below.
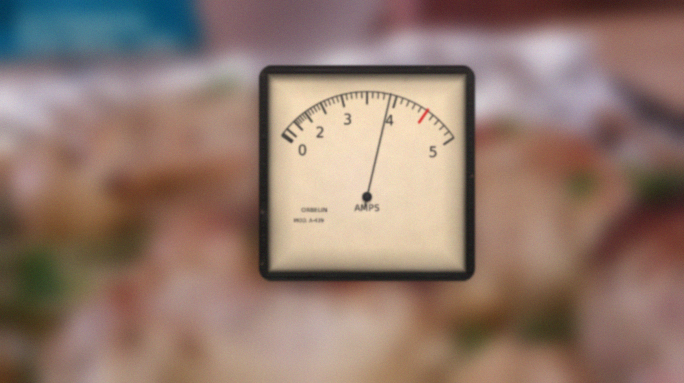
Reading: value=3.9 unit=A
